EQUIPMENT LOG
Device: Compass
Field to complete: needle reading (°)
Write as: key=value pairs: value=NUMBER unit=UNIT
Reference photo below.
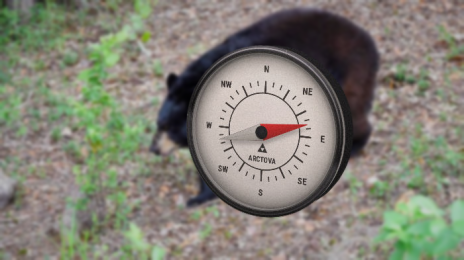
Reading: value=75 unit=°
